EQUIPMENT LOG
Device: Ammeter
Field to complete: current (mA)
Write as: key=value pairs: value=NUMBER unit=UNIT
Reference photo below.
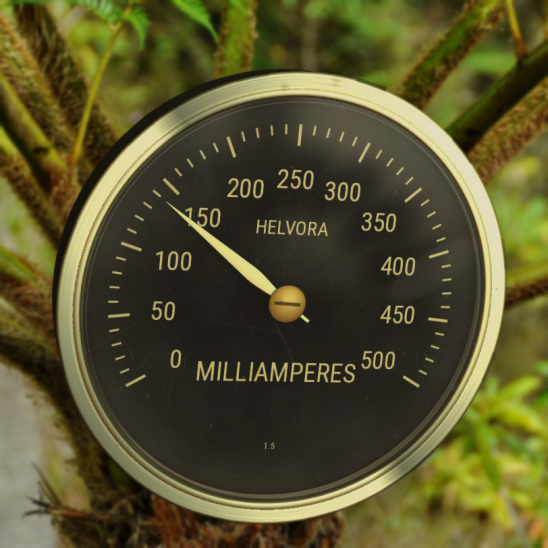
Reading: value=140 unit=mA
